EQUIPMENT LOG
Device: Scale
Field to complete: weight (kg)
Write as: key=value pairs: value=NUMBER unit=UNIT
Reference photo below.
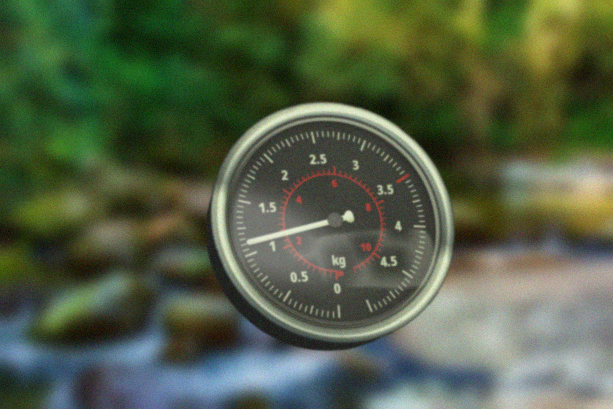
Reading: value=1.1 unit=kg
